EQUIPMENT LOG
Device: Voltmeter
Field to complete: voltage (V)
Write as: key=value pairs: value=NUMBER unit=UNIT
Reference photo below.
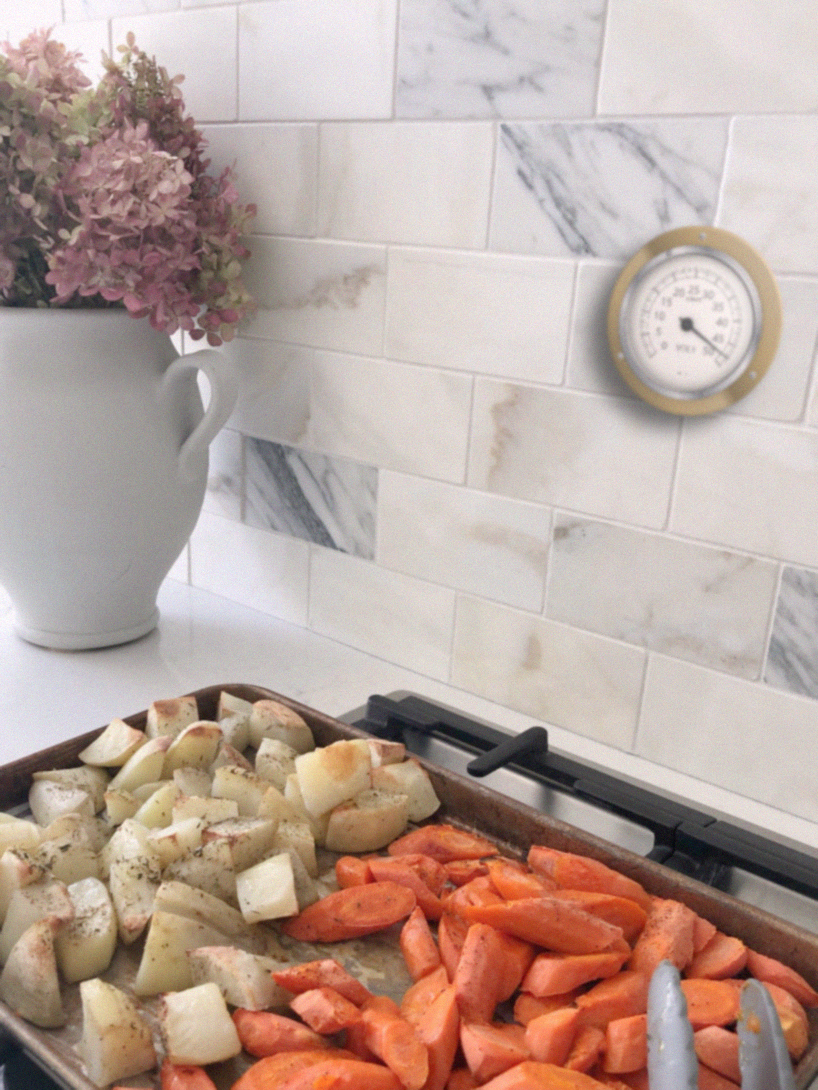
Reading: value=47.5 unit=V
